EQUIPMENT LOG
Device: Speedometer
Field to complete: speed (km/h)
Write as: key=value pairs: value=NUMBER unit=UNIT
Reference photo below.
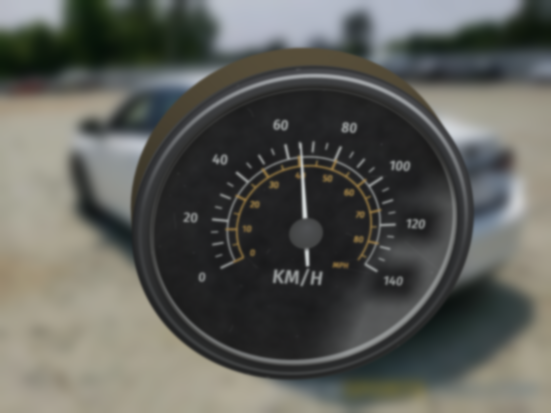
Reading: value=65 unit=km/h
